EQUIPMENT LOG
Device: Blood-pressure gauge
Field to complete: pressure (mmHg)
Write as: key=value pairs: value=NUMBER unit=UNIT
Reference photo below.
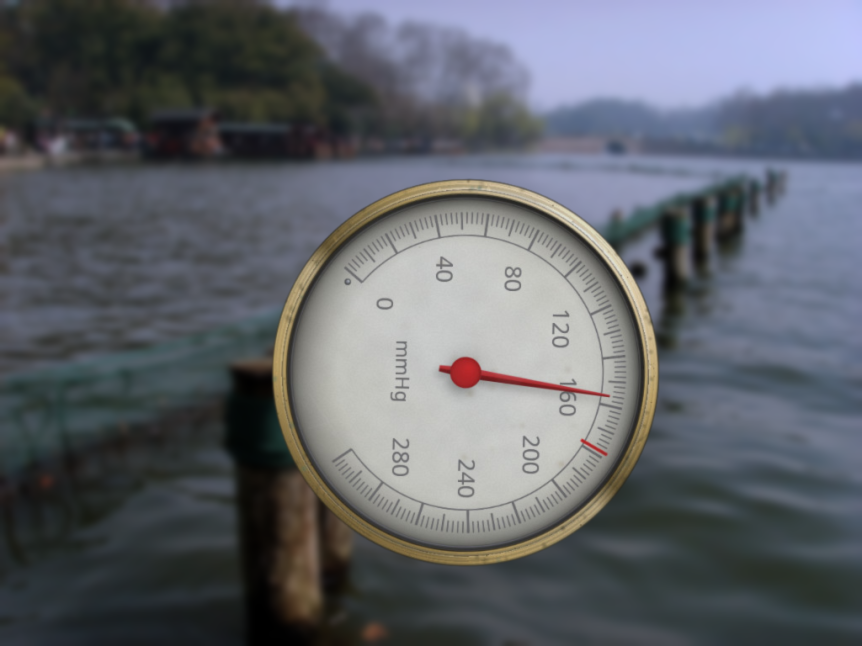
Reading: value=156 unit=mmHg
